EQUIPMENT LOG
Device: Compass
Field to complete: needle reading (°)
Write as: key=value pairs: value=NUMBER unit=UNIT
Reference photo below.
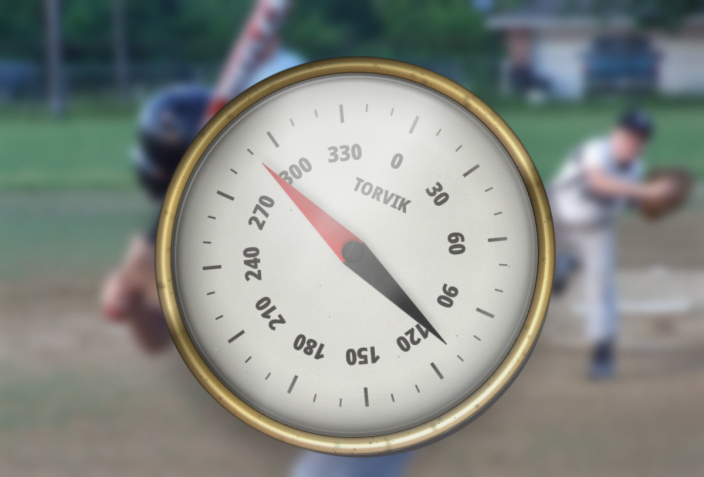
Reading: value=290 unit=°
